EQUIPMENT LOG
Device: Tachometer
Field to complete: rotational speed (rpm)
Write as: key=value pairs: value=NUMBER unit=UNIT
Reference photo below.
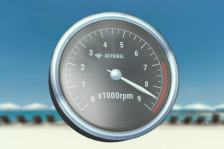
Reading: value=8500 unit=rpm
